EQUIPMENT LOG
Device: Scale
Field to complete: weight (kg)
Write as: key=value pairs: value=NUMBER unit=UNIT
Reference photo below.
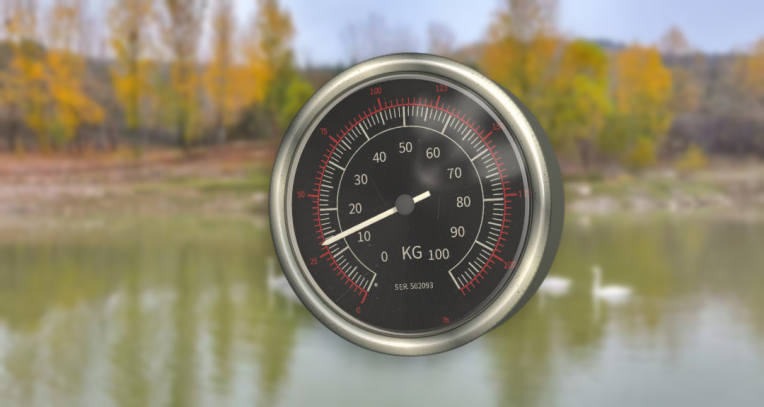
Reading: value=13 unit=kg
